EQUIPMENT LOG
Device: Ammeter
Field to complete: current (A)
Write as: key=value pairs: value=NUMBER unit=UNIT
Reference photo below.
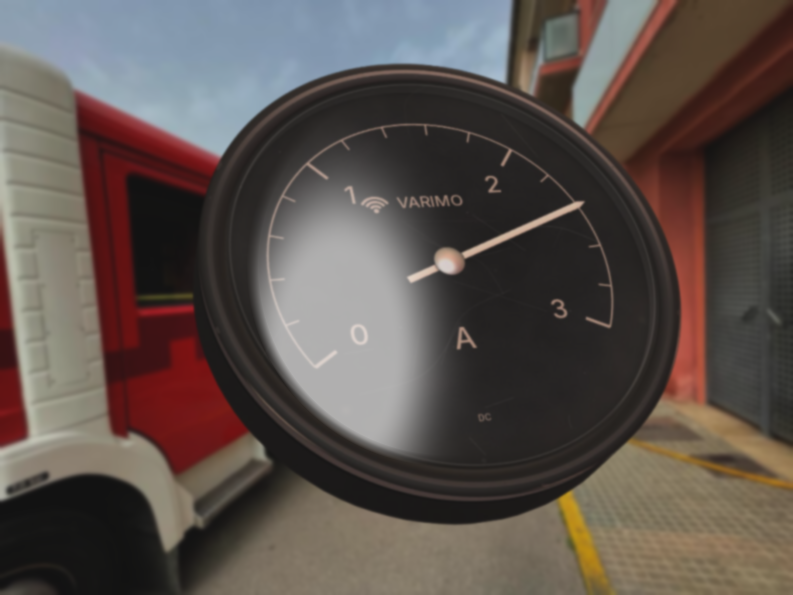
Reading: value=2.4 unit=A
